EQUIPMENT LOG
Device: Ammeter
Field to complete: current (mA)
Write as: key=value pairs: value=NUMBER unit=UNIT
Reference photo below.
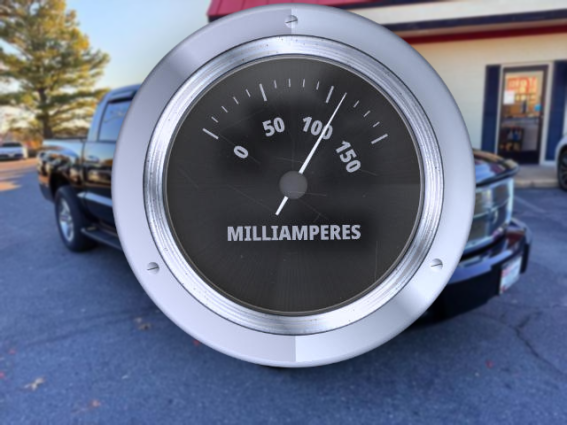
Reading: value=110 unit=mA
